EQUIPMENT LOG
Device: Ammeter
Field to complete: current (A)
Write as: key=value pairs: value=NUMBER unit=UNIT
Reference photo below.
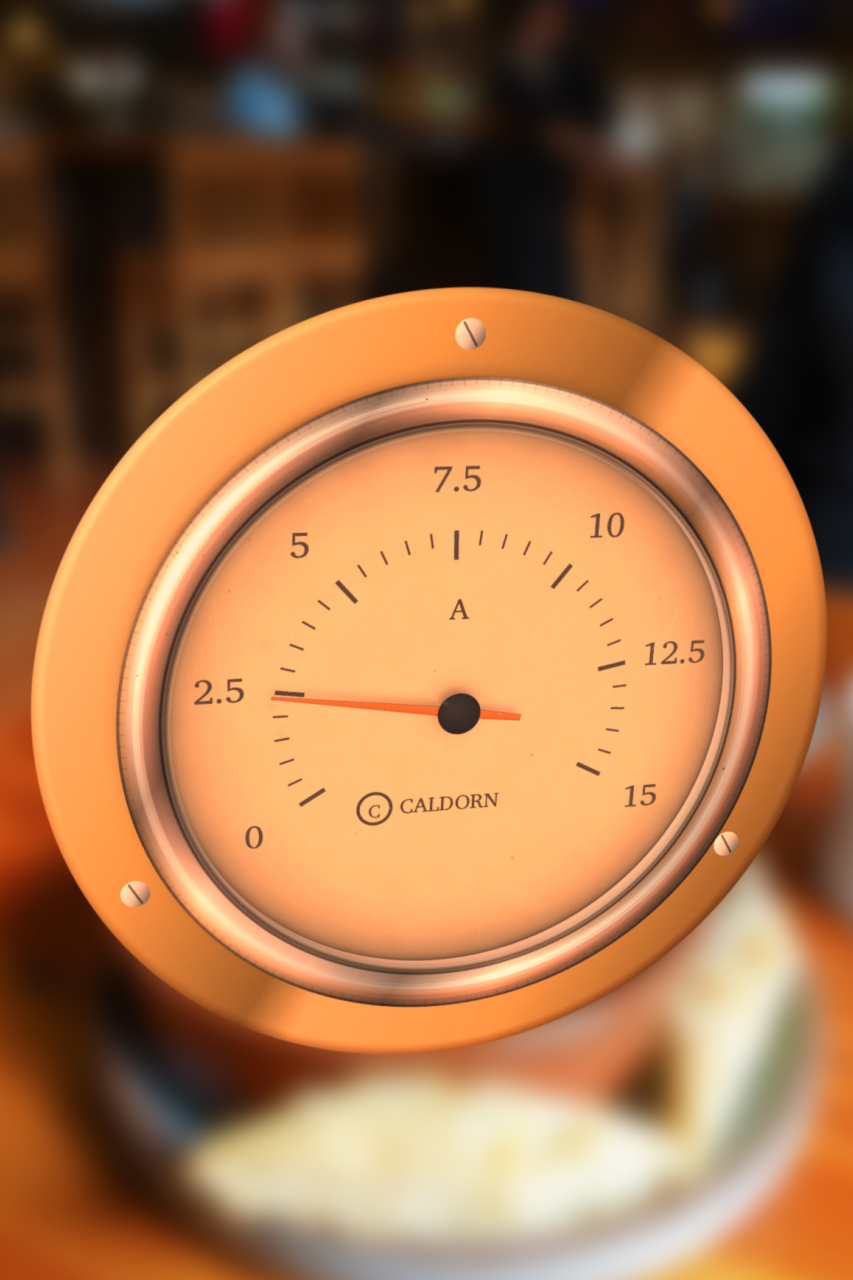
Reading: value=2.5 unit=A
